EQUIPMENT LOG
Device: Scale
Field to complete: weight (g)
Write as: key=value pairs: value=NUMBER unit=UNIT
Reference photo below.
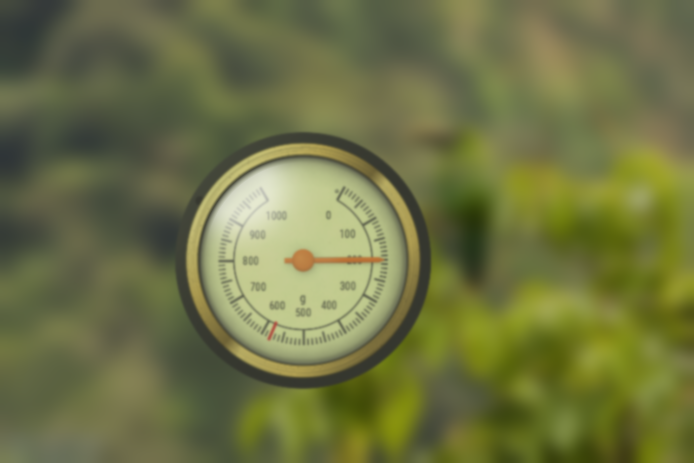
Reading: value=200 unit=g
